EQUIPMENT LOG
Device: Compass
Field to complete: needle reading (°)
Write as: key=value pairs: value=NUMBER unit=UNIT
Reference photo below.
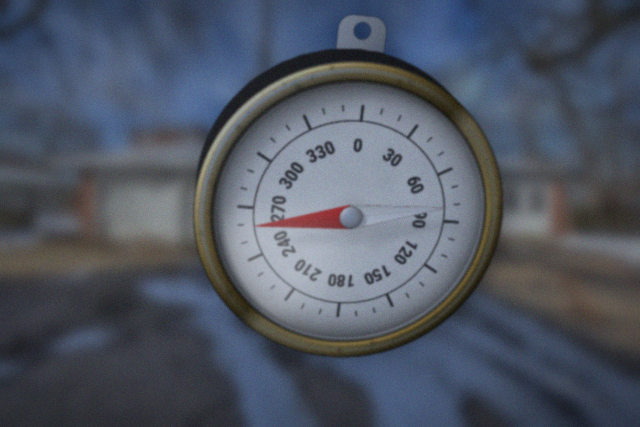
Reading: value=260 unit=°
